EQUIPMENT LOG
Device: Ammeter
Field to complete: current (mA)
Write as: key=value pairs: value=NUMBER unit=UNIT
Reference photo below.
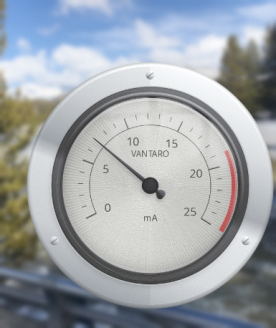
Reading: value=7 unit=mA
